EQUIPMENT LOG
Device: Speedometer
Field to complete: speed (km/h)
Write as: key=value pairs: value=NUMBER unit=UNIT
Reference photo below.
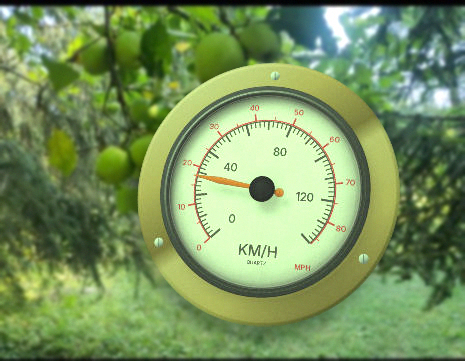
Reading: value=28 unit=km/h
